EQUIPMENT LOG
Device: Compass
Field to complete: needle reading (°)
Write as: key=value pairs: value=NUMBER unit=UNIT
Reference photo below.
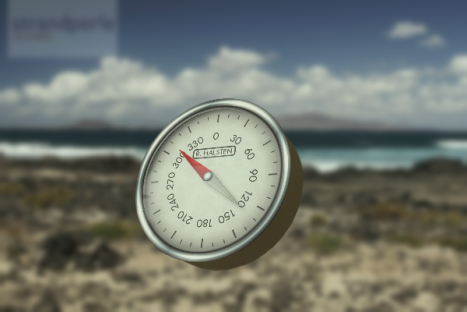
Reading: value=310 unit=°
